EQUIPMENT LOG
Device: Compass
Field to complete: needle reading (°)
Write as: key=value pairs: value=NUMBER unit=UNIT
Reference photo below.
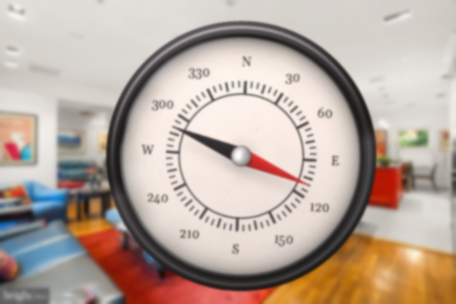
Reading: value=110 unit=°
